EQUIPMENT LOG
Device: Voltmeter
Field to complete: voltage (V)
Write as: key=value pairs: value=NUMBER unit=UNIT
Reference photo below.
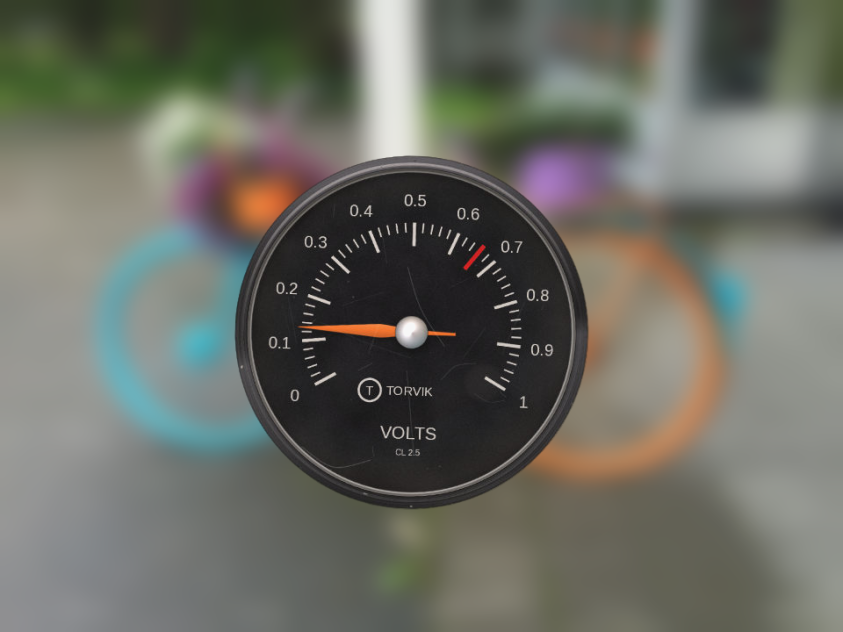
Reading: value=0.13 unit=V
